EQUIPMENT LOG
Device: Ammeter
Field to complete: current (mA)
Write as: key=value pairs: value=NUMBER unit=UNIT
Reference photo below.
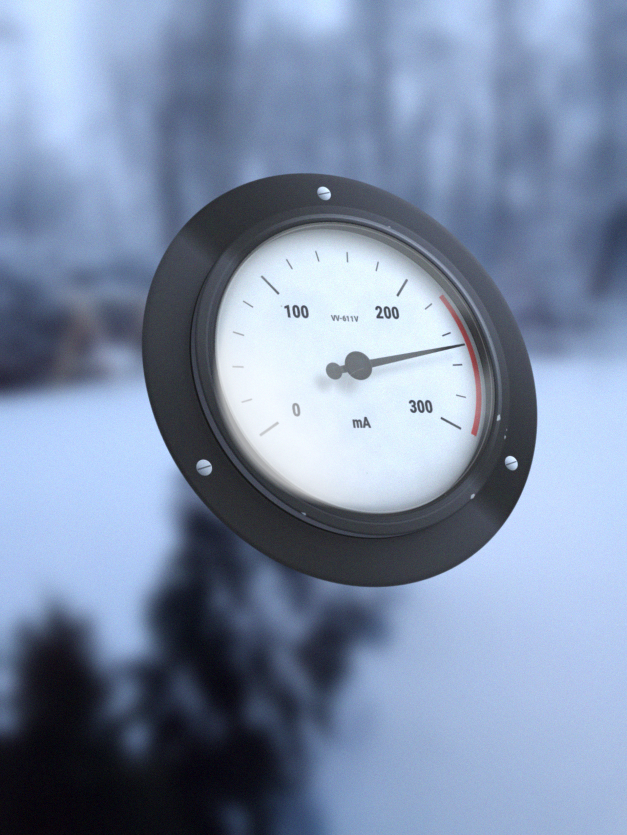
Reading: value=250 unit=mA
